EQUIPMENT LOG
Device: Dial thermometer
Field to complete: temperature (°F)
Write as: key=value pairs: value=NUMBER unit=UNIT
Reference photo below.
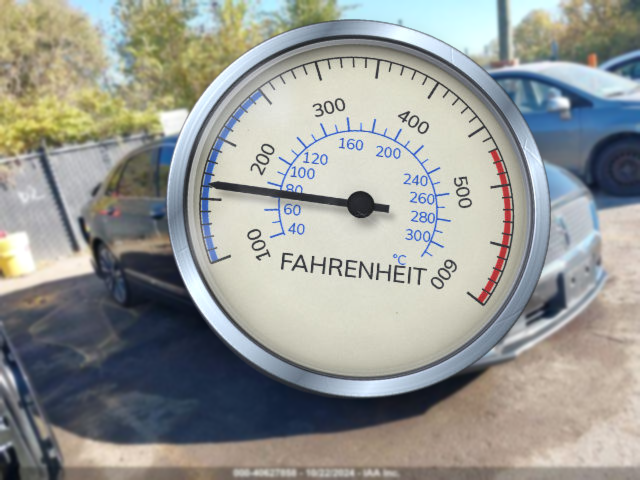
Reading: value=160 unit=°F
